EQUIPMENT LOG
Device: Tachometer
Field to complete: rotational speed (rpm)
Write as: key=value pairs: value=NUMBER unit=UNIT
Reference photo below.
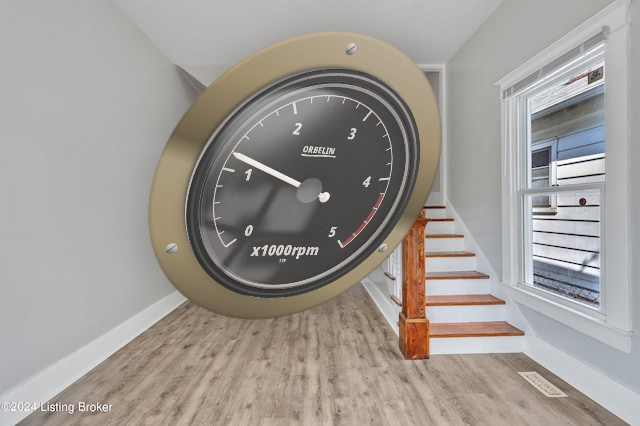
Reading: value=1200 unit=rpm
